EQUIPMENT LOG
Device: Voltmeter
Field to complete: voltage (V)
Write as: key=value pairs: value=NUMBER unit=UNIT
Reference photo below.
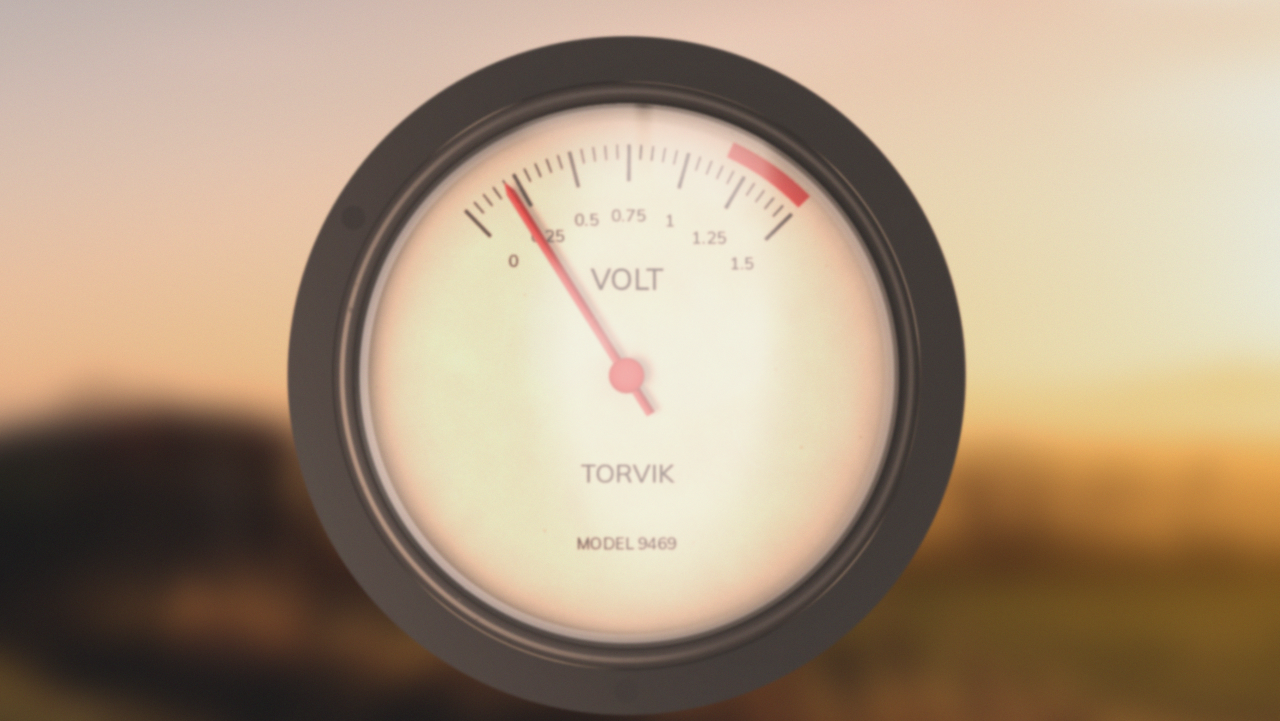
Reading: value=0.2 unit=V
